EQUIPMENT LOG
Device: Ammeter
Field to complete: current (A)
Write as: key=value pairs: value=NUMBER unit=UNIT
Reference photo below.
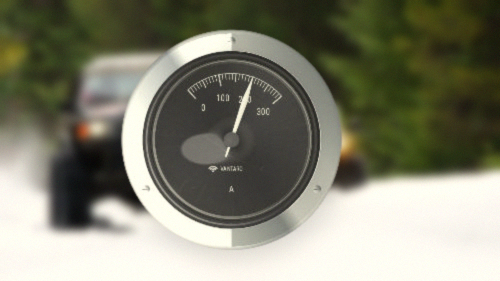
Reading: value=200 unit=A
